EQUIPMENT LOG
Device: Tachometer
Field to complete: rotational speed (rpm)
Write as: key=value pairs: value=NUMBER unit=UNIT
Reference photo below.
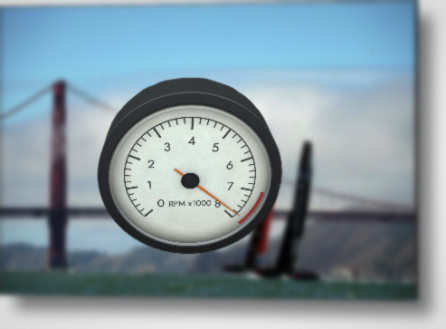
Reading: value=7800 unit=rpm
